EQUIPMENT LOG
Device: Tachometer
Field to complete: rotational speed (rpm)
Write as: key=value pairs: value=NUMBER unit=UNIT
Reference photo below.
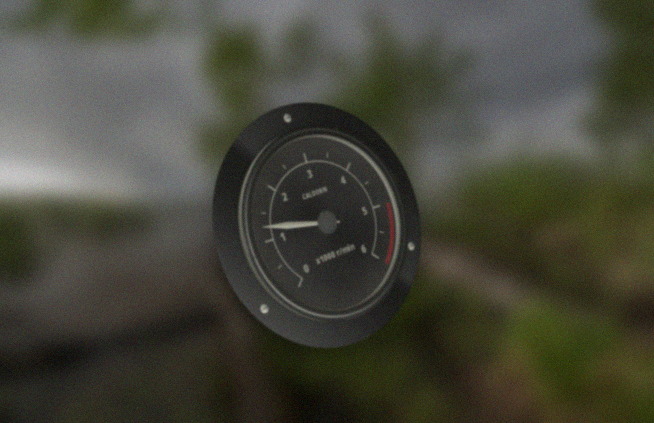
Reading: value=1250 unit=rpm
